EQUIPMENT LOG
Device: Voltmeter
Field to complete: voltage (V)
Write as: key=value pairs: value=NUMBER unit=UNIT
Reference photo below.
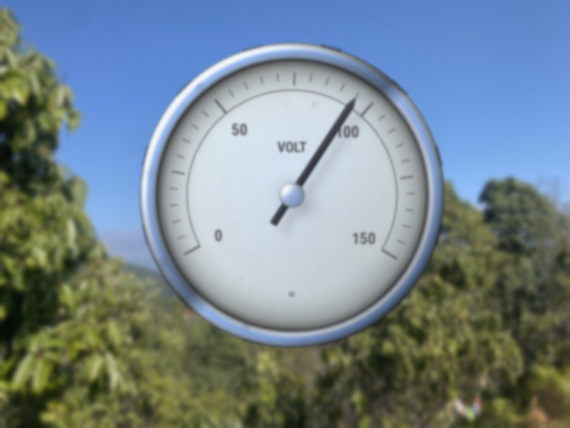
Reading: value=95 unit=V
